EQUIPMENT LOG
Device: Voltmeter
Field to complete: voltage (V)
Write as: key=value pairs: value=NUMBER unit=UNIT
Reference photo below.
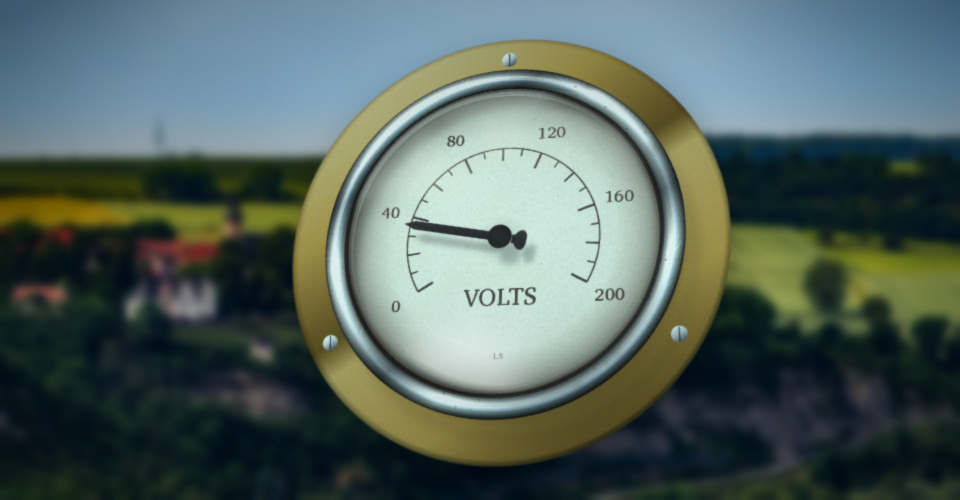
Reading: value=35 unit=V
